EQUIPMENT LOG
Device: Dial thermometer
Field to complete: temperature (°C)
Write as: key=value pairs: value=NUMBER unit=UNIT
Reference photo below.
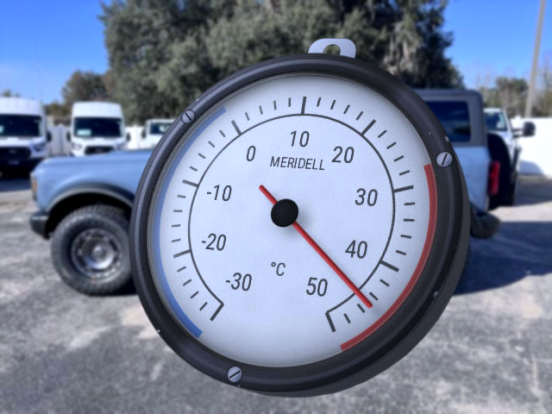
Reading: value=45 unit=°C
